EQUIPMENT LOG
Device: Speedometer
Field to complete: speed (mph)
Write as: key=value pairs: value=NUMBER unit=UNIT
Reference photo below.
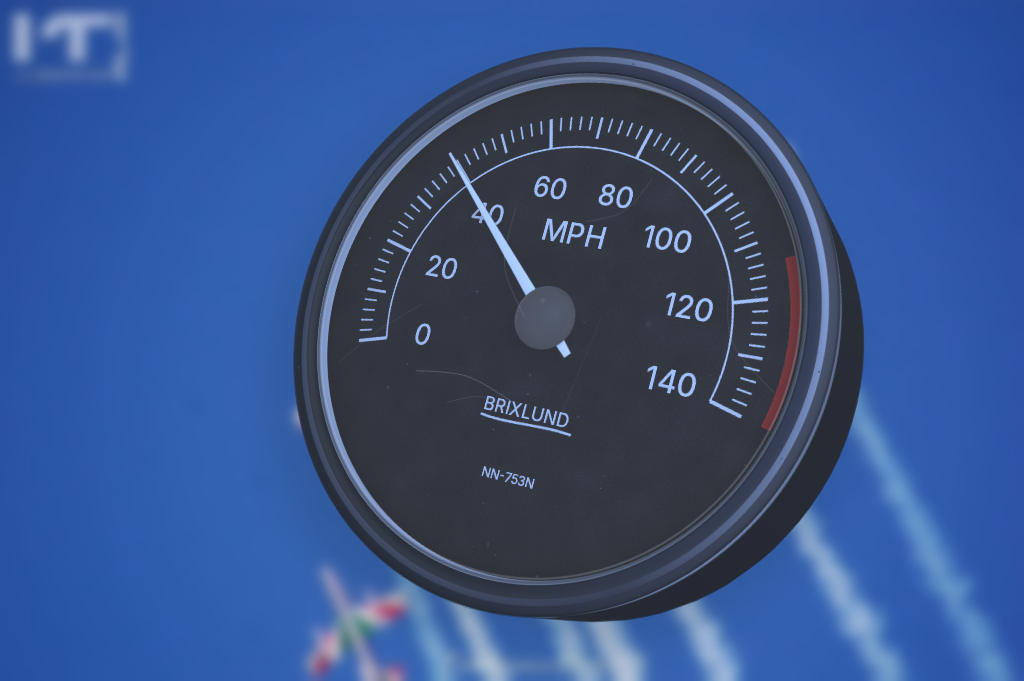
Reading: value=40 unit=mph
